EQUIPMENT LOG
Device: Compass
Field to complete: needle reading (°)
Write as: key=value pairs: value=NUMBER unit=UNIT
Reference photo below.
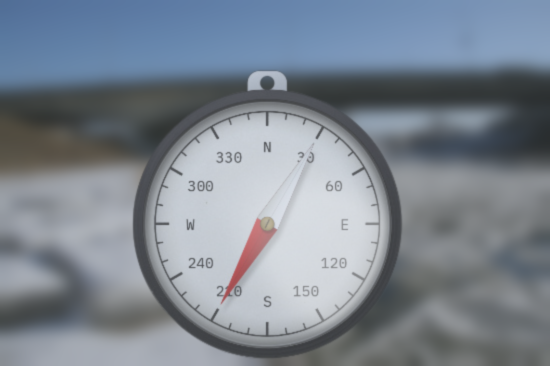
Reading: value=210 unit=°
